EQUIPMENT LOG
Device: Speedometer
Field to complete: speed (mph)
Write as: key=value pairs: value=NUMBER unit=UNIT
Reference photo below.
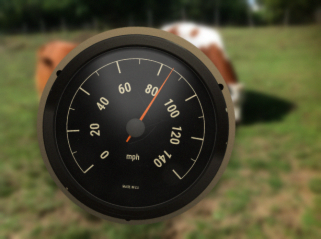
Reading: value=85 unit=mph
